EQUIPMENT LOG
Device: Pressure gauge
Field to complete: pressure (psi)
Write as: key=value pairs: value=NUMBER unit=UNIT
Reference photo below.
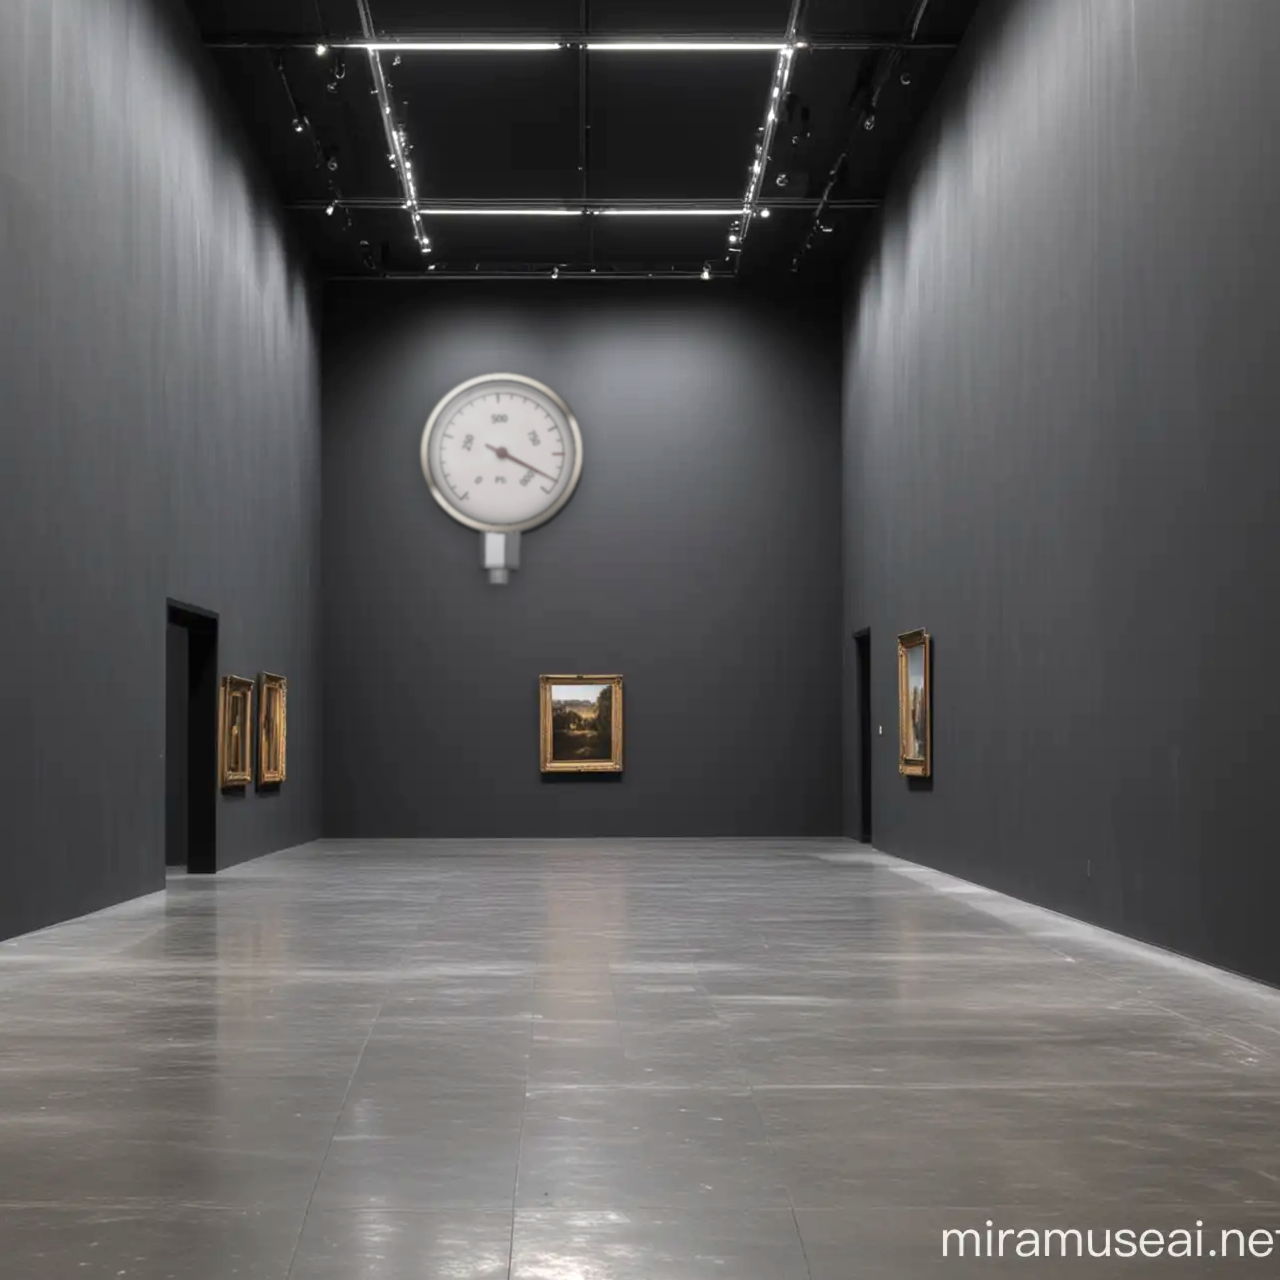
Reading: value=950 unit=psi
